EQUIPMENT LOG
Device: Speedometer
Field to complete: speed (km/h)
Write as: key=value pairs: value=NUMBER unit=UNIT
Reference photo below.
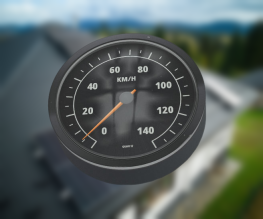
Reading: value=5 unit=km/h
